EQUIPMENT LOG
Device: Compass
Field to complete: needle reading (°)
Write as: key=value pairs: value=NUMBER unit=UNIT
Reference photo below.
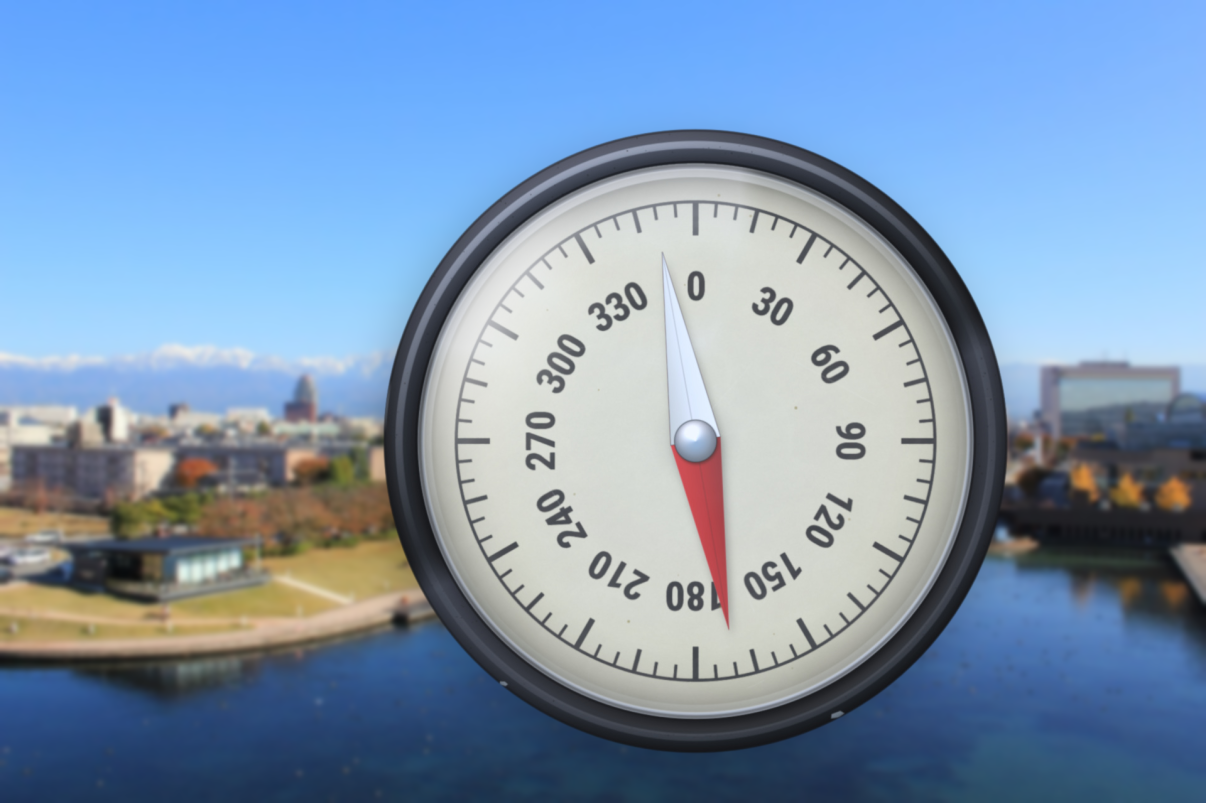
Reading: value=170 unit=°
